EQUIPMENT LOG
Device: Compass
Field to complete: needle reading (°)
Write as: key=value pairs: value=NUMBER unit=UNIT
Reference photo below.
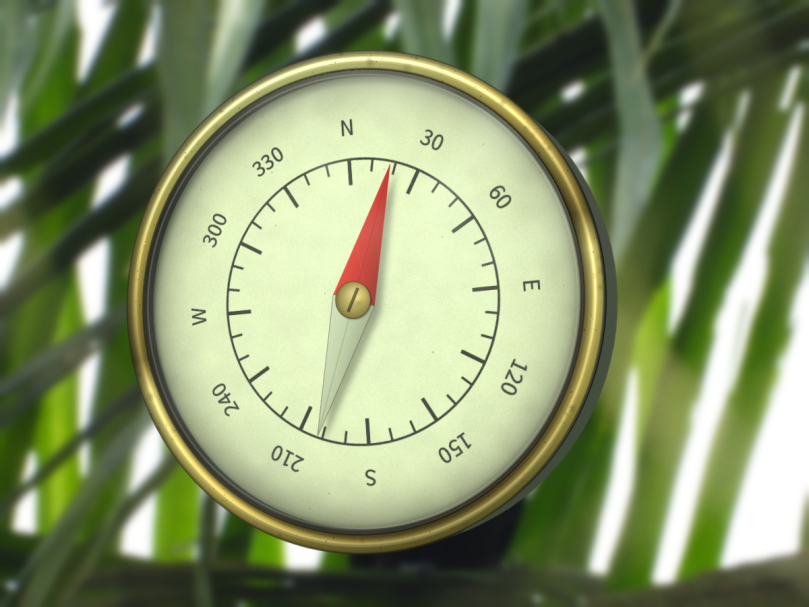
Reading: value=20 unit=°
